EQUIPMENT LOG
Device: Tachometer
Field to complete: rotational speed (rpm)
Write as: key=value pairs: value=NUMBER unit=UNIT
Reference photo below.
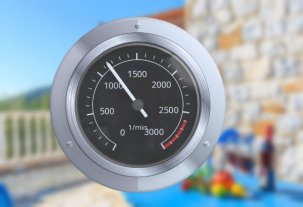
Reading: value=1150 unit=rpm
